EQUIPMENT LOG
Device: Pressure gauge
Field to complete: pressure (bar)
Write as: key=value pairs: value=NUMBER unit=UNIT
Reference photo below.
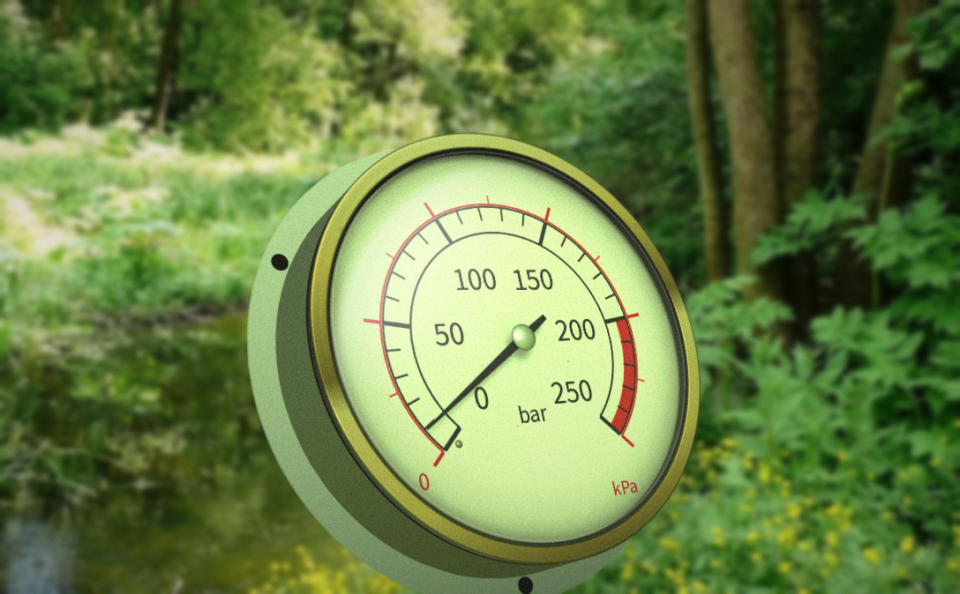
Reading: value=10 unit=bar
